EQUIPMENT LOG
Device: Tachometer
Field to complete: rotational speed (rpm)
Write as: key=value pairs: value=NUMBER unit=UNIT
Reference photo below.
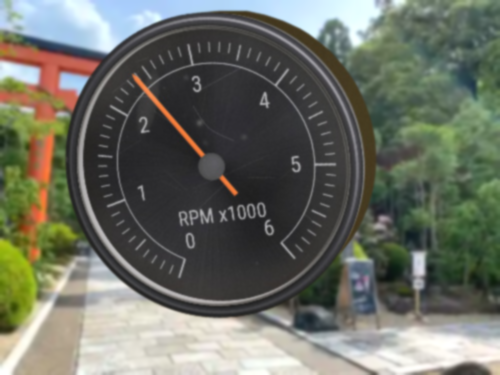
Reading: value=2400 unit=rpm
